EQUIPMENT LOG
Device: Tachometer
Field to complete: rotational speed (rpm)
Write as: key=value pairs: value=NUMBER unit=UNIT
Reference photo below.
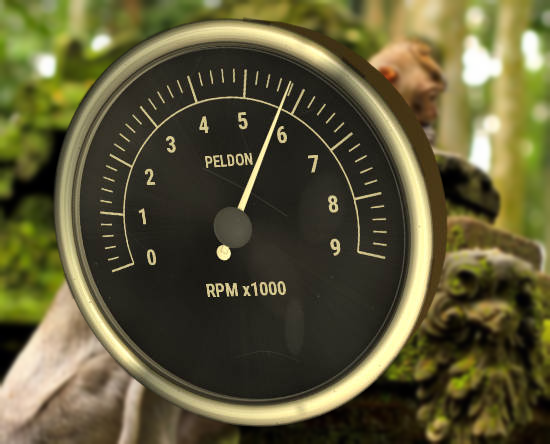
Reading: value=5800 unit=rpm
